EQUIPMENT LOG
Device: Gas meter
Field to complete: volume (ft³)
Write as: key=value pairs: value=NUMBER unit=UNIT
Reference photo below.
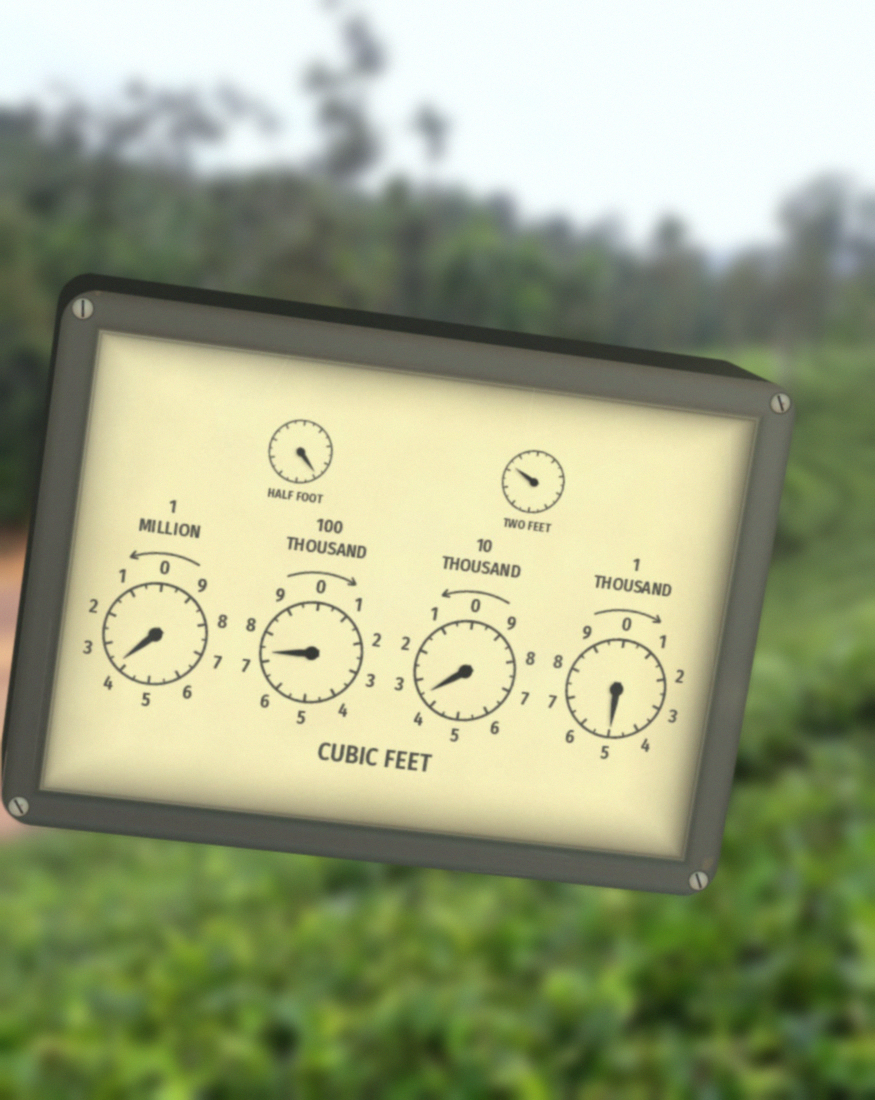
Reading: value=373500 unit=ft³
